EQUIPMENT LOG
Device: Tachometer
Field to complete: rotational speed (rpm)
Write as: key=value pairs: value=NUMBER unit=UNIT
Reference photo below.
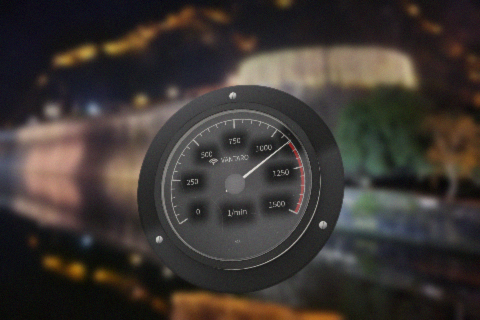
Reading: value=1100 unit=rpm
